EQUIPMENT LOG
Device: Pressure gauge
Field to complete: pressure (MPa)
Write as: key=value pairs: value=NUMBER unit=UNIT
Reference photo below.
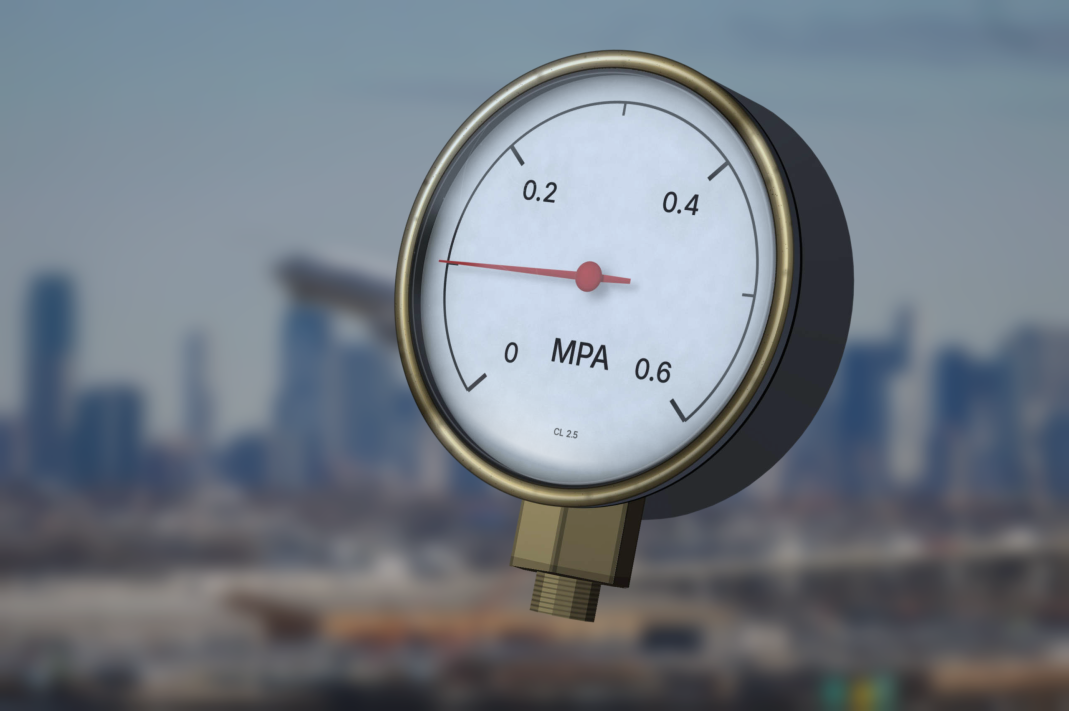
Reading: value=0.1 unit=MPa
